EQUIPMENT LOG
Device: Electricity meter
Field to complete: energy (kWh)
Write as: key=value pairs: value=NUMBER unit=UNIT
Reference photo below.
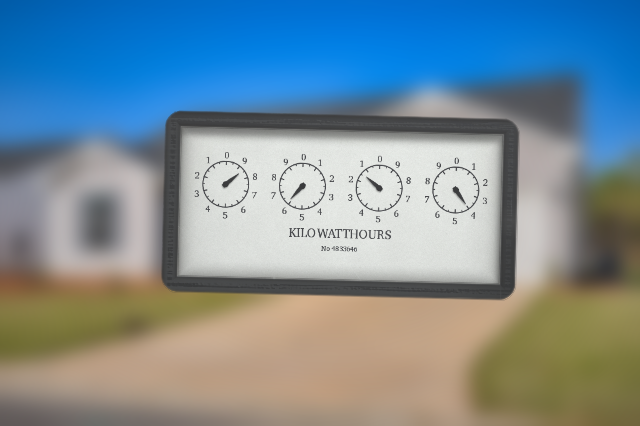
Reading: value=8614 unit=kWh
